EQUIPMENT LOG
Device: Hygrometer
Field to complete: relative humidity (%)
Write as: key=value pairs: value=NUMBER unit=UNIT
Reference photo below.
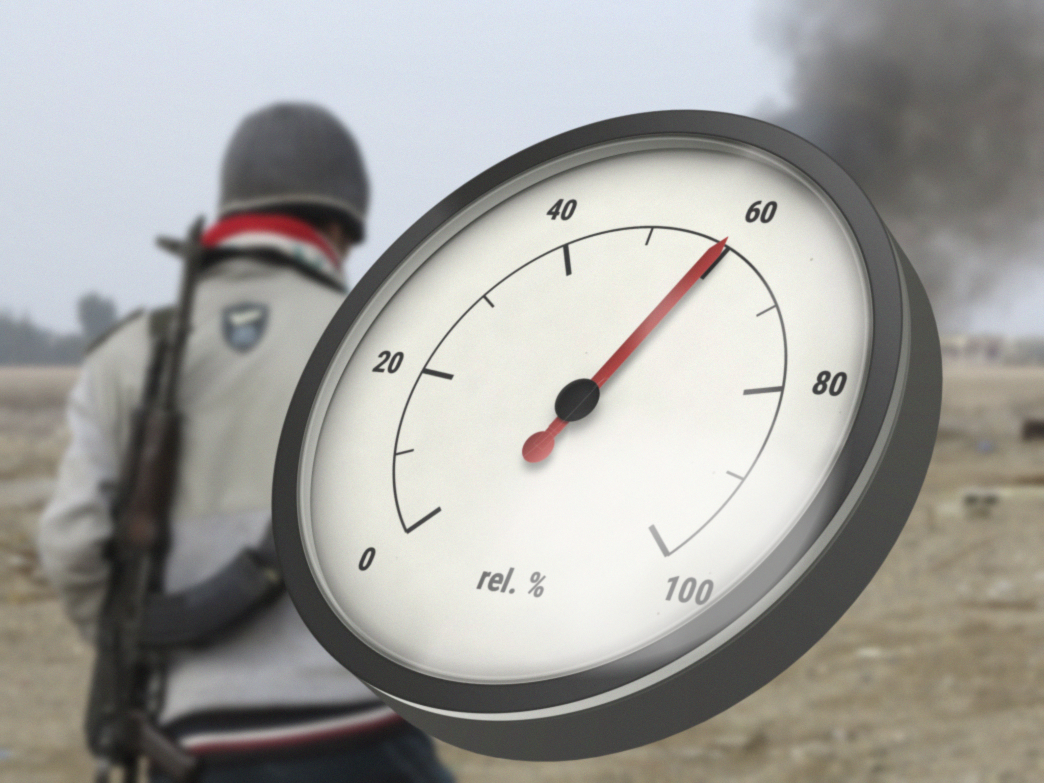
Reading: value=60 unit=%
